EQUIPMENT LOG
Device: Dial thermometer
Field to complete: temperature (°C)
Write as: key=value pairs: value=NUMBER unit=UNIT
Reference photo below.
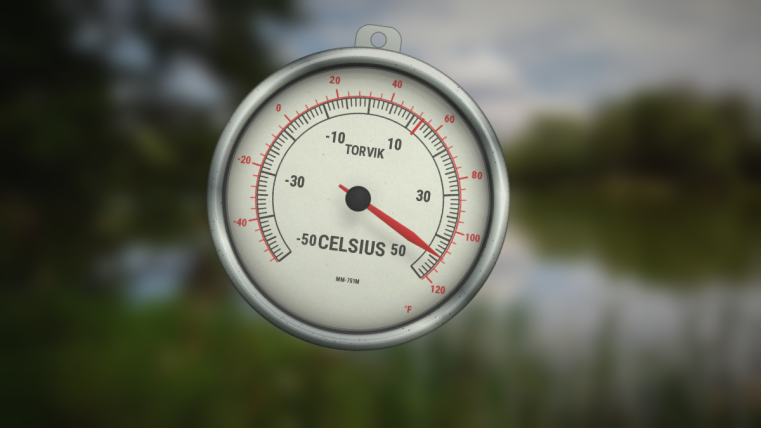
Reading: value=44 unit=°C
